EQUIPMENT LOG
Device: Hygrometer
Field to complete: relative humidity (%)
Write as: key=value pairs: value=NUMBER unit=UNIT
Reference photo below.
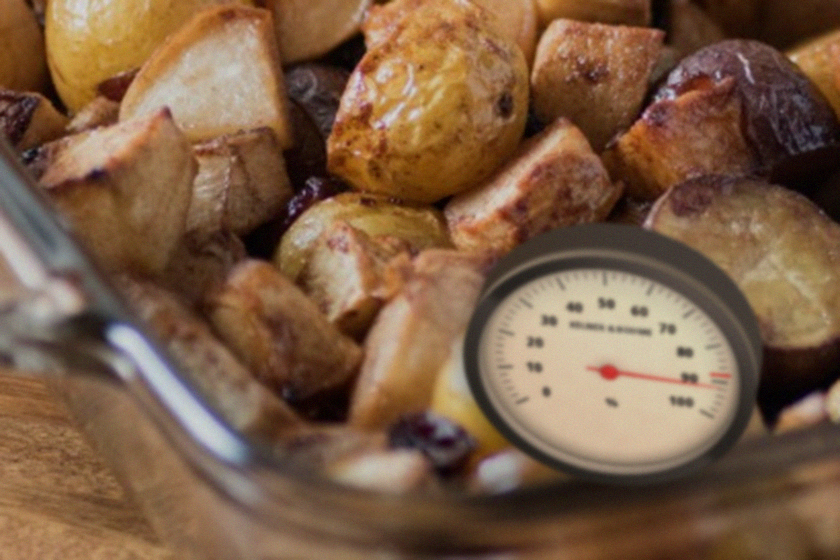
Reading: value=90 unit=%
